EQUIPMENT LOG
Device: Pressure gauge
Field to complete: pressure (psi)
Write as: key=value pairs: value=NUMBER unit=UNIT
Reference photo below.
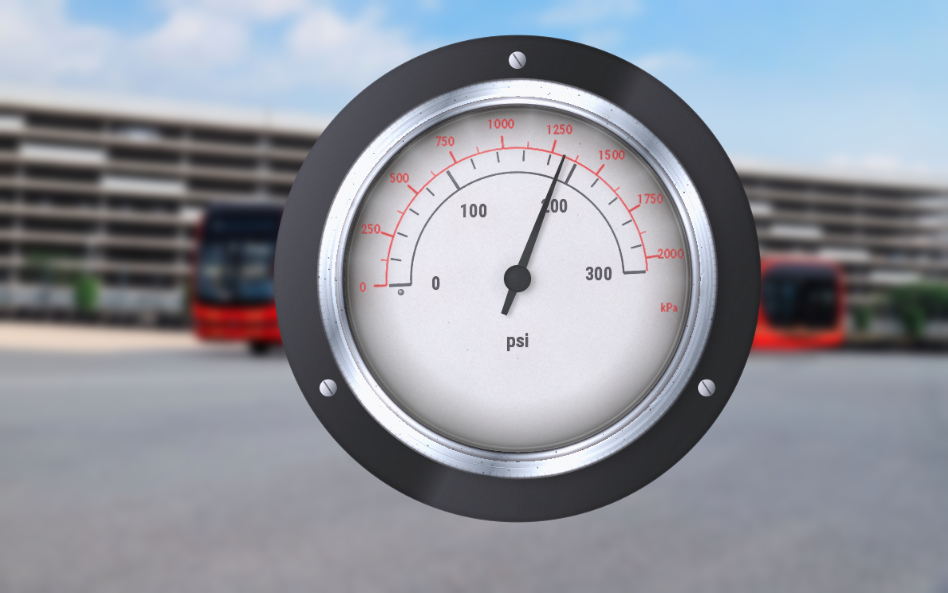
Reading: value=190 unit=psi
